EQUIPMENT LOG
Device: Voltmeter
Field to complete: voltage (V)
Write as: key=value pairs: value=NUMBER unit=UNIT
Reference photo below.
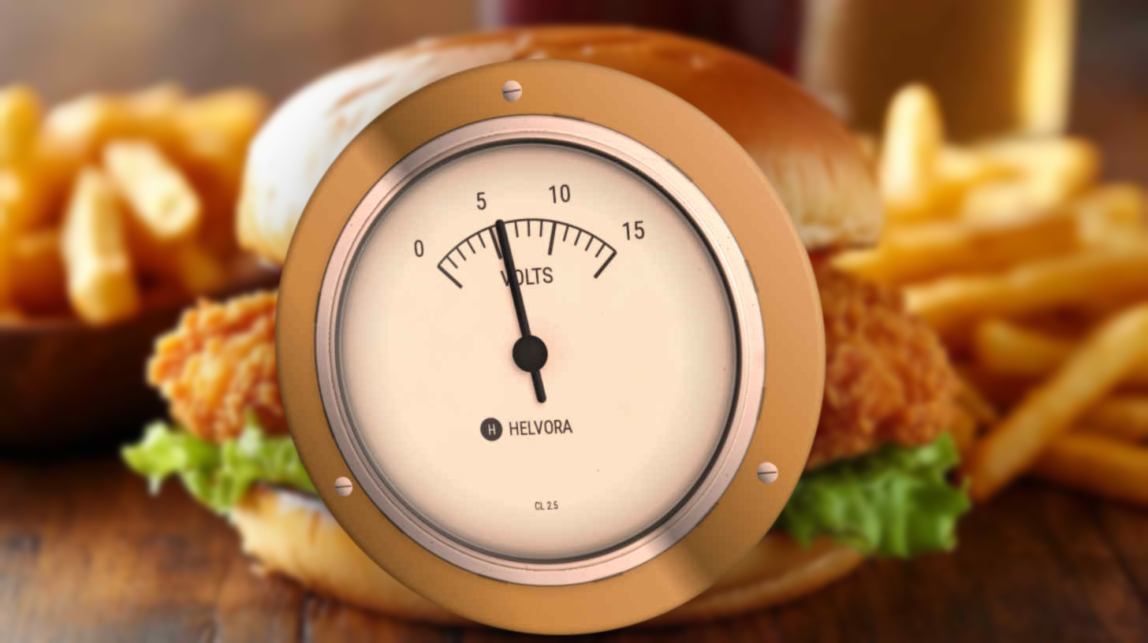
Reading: value=6 unit=V
